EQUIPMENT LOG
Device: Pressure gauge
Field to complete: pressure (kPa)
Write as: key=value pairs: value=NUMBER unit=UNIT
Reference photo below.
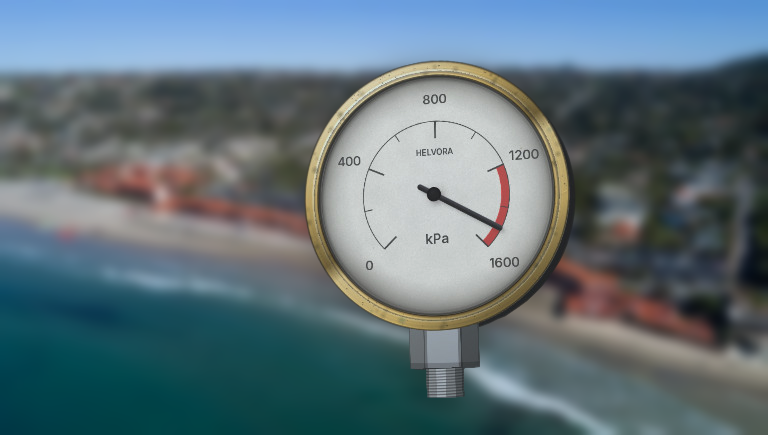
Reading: value=1500 unit=kPa
